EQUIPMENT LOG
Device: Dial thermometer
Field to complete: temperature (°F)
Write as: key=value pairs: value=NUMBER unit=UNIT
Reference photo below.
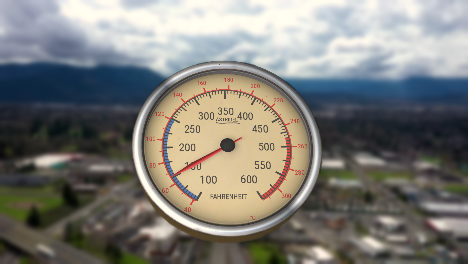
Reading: value=150 unit=°F
